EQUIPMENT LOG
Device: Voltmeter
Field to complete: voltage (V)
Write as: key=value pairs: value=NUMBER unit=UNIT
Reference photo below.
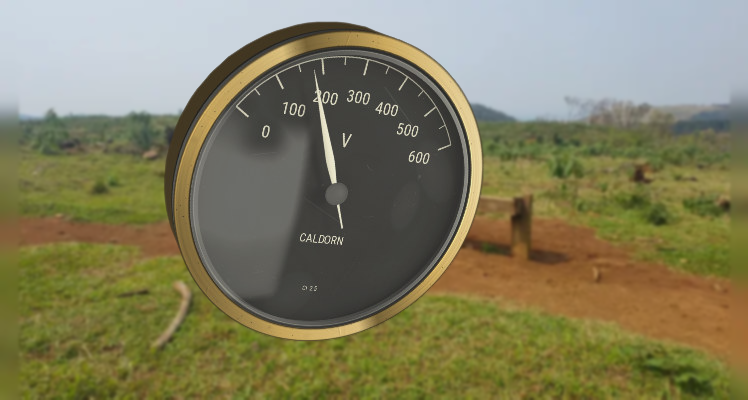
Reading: value=175 unit=V
